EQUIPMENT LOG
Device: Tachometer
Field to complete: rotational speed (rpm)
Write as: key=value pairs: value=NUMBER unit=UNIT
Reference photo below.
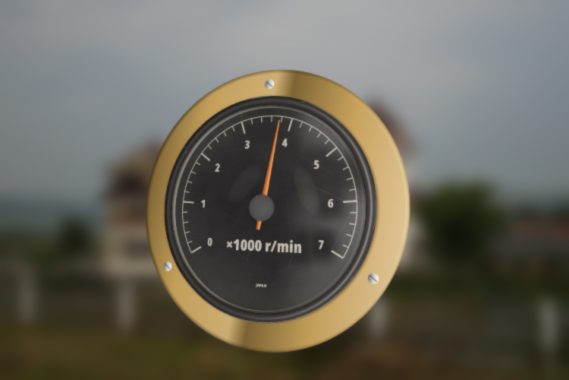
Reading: value=3800 unit=rpm
